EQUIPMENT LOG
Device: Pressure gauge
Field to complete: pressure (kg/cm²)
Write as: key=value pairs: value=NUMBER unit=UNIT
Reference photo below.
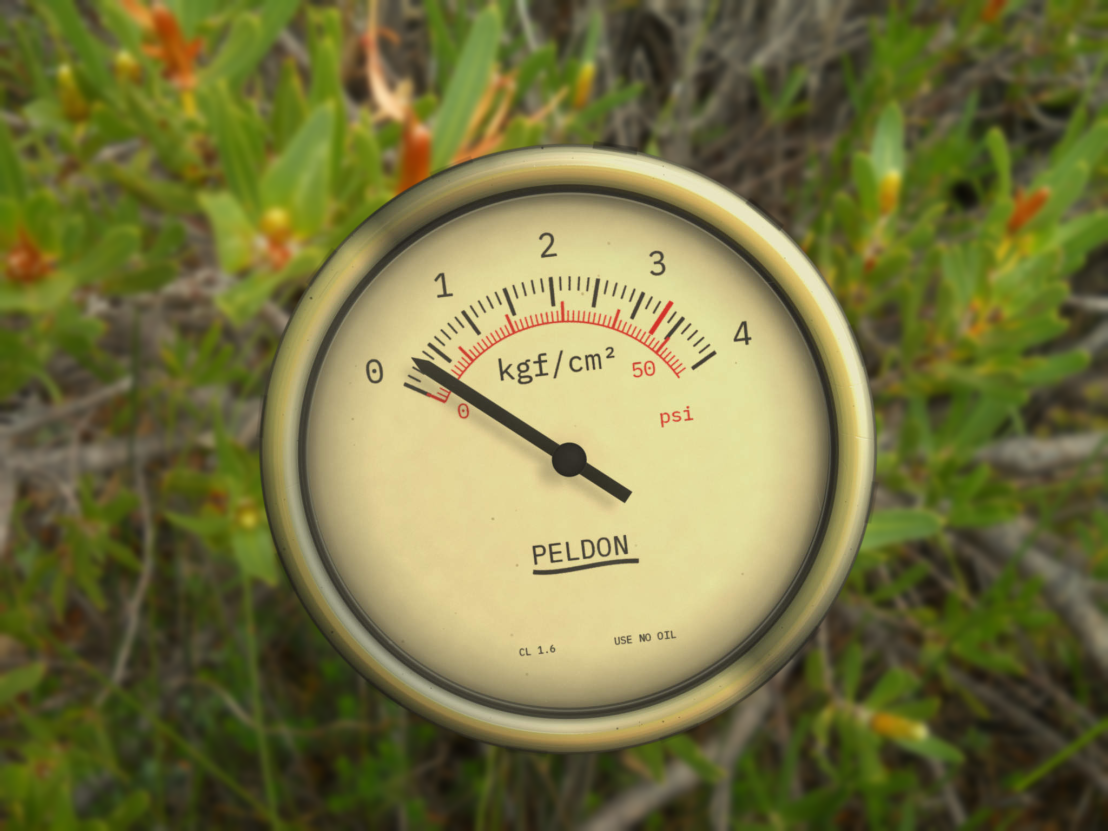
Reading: value=0.3 unit=kg/cm²
